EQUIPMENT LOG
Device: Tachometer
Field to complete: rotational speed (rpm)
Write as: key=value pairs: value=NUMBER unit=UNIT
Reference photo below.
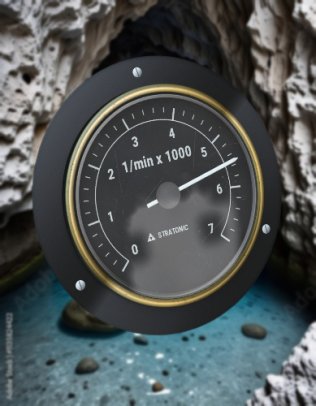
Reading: value=5500 unit=rpm
